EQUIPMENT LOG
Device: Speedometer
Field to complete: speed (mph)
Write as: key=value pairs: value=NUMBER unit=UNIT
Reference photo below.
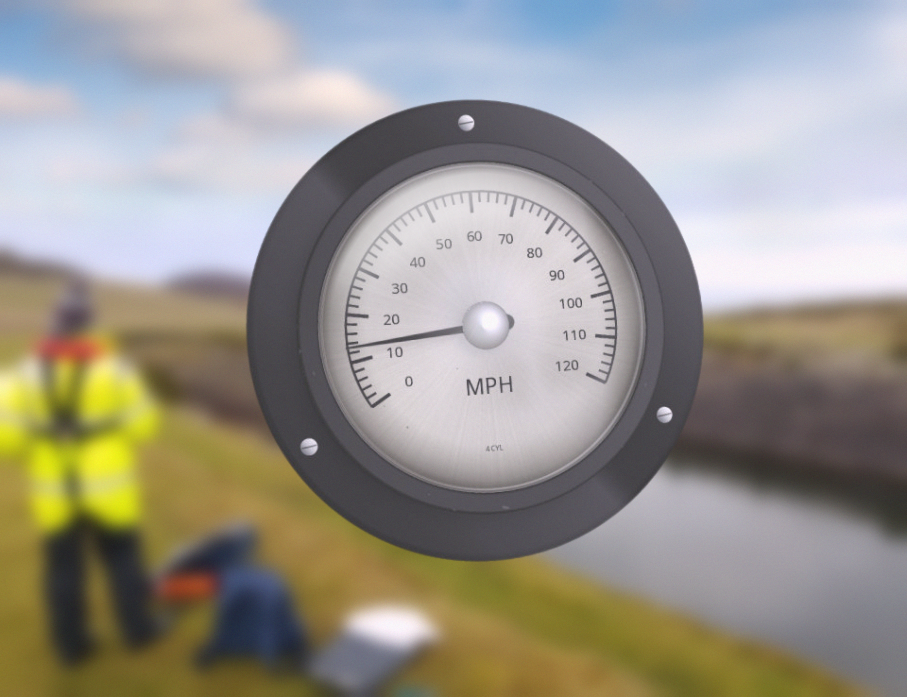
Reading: value=13 unit=mph
